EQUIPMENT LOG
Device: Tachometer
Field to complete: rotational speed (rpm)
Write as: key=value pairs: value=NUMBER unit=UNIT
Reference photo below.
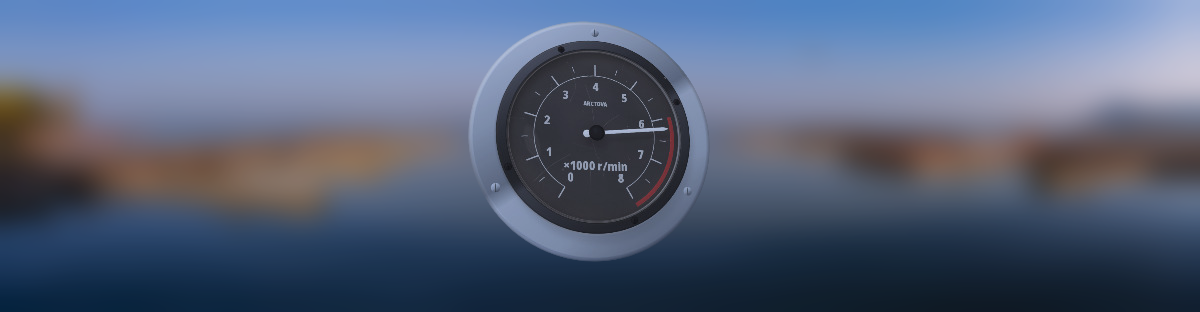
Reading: value=6250 unit=rpm
